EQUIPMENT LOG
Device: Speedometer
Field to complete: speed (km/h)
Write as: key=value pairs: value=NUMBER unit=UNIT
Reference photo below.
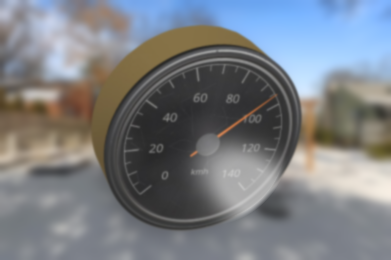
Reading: value=95 unit=km/h
